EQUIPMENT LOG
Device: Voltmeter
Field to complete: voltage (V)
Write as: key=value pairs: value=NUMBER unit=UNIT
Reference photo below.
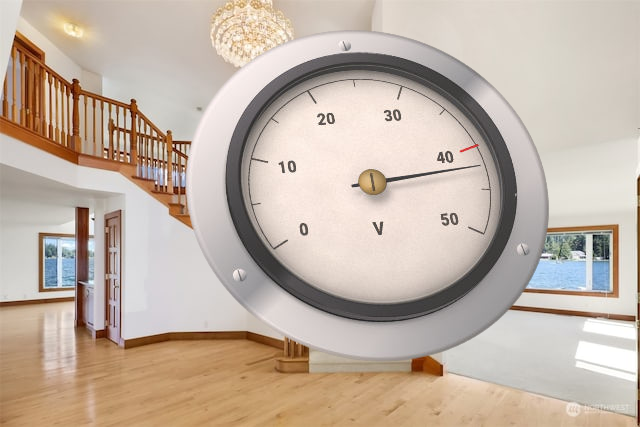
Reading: value=42.5 unit=V
